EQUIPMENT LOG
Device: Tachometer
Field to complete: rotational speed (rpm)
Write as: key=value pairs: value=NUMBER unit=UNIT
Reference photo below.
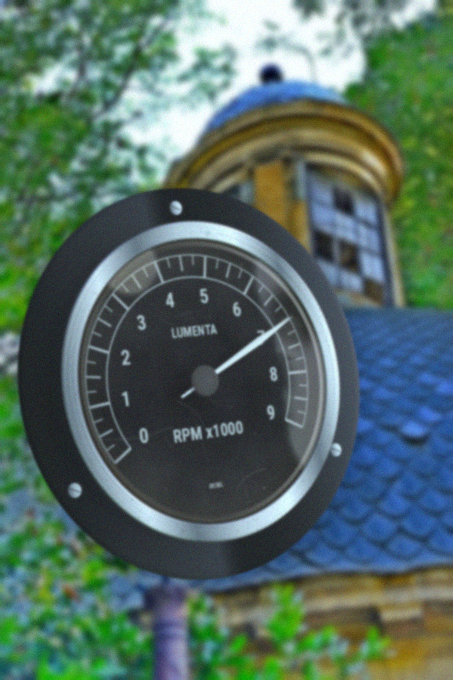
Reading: value=7000 unit=rpm
